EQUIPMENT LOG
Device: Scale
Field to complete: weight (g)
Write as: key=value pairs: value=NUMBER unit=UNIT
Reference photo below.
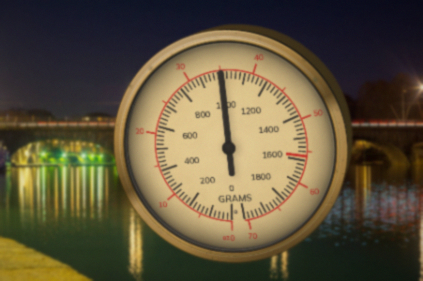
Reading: value=1000 unit=g
